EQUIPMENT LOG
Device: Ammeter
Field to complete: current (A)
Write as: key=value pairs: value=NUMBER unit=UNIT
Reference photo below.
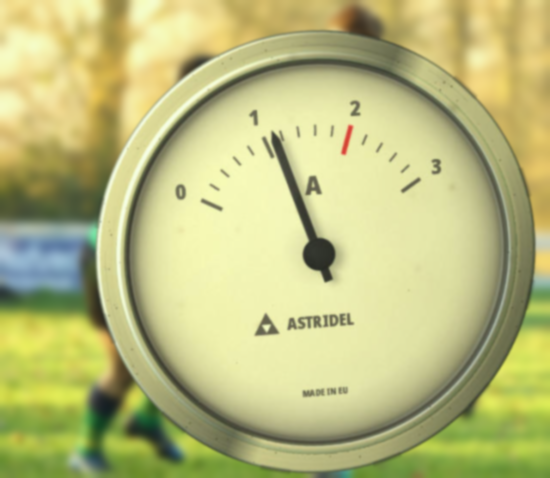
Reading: value=1.1 unit=A
